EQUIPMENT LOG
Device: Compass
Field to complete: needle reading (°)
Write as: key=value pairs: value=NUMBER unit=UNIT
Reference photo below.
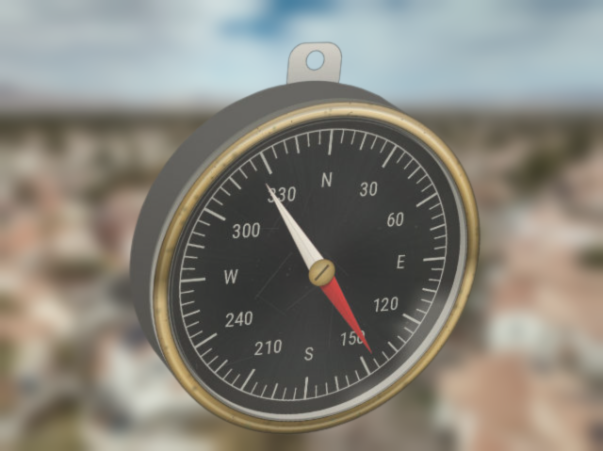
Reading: value=145 unit=°
